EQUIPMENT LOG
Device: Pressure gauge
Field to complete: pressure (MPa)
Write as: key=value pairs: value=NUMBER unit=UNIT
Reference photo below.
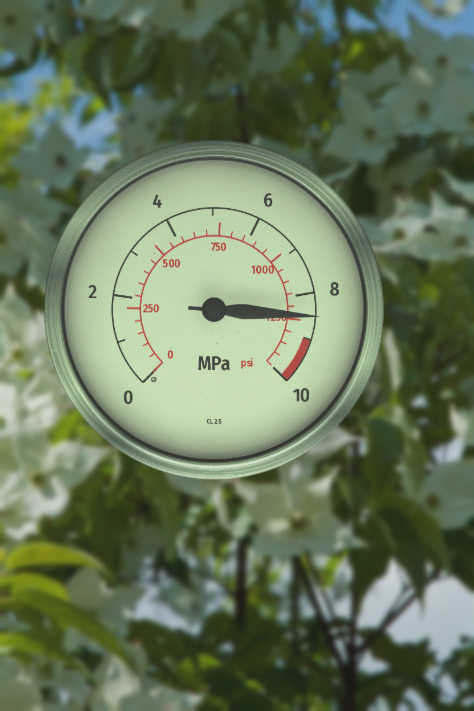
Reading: value=8.5 unit=MPa
